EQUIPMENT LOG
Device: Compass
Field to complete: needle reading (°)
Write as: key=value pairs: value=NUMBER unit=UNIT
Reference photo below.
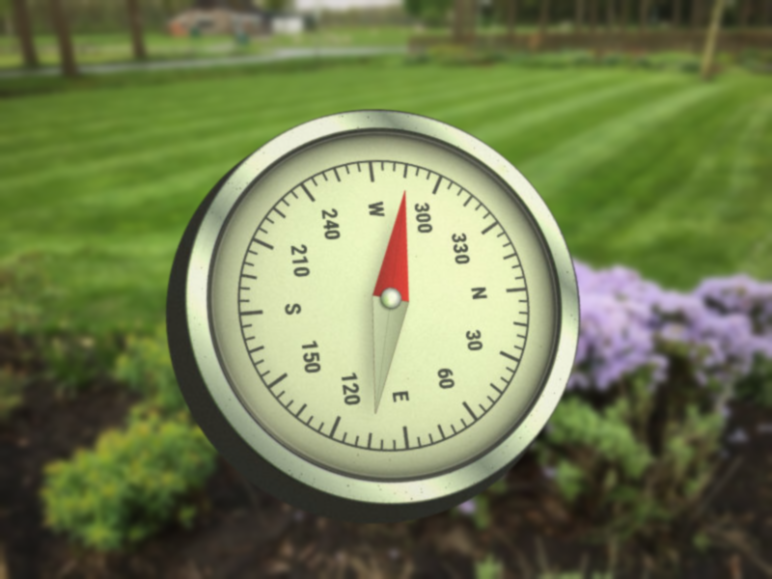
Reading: value=285 unit=°
